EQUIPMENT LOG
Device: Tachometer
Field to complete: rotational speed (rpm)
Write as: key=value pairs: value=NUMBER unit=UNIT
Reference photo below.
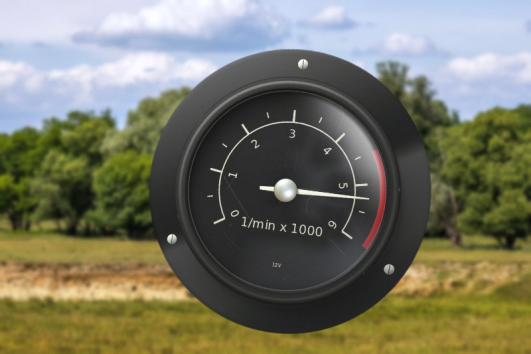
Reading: value=5250 unit=rpm
